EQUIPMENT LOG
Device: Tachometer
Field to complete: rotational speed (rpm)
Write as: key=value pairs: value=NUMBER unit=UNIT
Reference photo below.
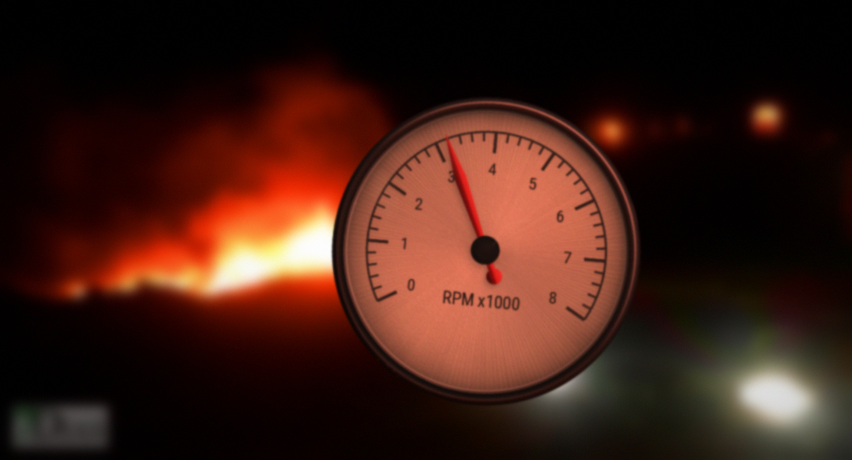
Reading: value=3200 unit=rpm
